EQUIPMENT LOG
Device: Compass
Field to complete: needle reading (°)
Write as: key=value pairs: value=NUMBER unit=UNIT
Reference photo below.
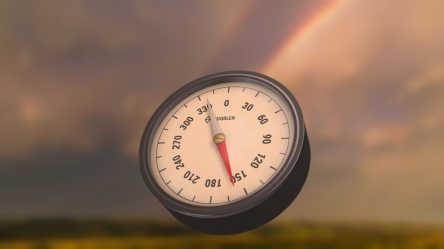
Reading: value=157.5 unit=°
